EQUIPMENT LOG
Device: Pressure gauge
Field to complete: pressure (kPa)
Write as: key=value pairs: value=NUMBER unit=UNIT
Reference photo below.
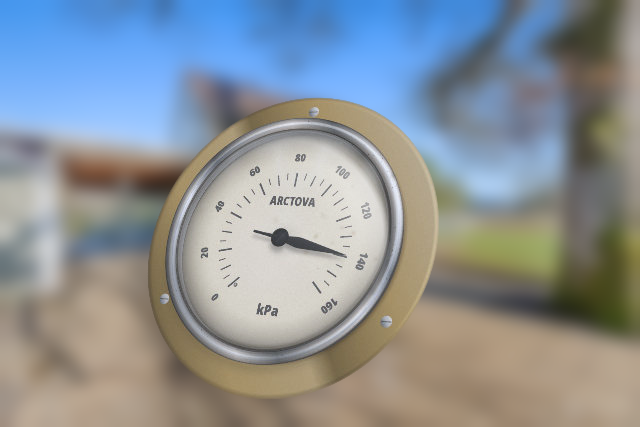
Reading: value=140 unit=kPa
